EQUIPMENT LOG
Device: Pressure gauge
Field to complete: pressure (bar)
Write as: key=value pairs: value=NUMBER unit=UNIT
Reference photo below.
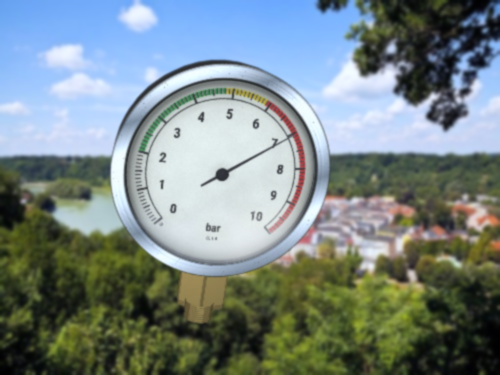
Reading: value=7 unit=bar
